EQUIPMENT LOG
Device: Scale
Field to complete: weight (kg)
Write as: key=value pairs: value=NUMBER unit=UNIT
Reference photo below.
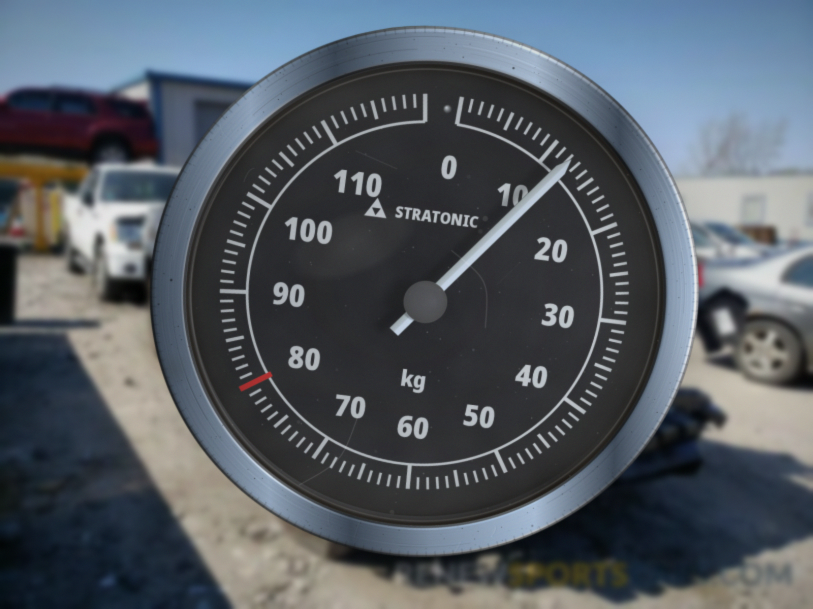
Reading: value=12 unit=kg
